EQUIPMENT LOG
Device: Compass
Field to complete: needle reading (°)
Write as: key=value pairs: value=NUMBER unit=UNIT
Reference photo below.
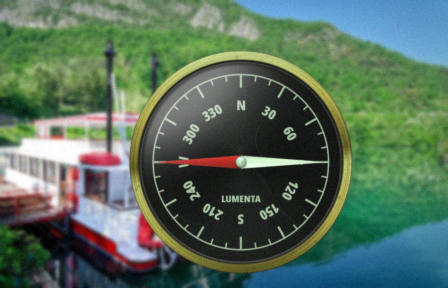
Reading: value=270 unit=°
